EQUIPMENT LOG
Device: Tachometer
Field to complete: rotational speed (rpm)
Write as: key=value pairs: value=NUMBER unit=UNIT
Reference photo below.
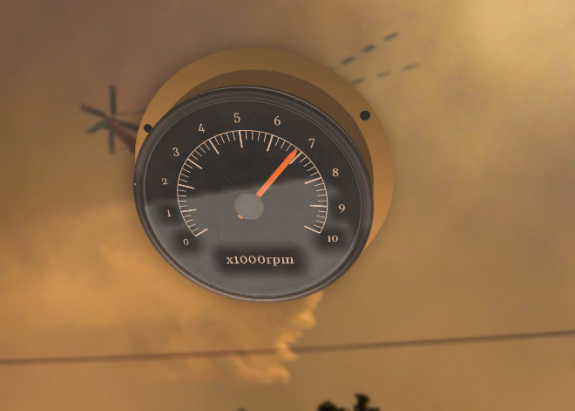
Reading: value=6800 unit=rpm
